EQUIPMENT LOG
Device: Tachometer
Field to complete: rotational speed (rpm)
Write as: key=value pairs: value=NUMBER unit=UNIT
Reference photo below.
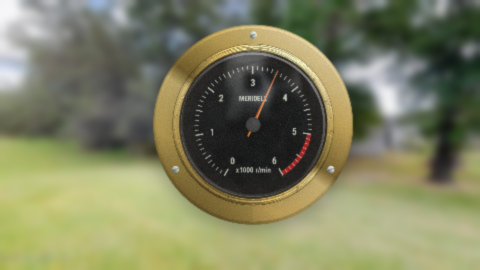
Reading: value=3500 unit=rpm
